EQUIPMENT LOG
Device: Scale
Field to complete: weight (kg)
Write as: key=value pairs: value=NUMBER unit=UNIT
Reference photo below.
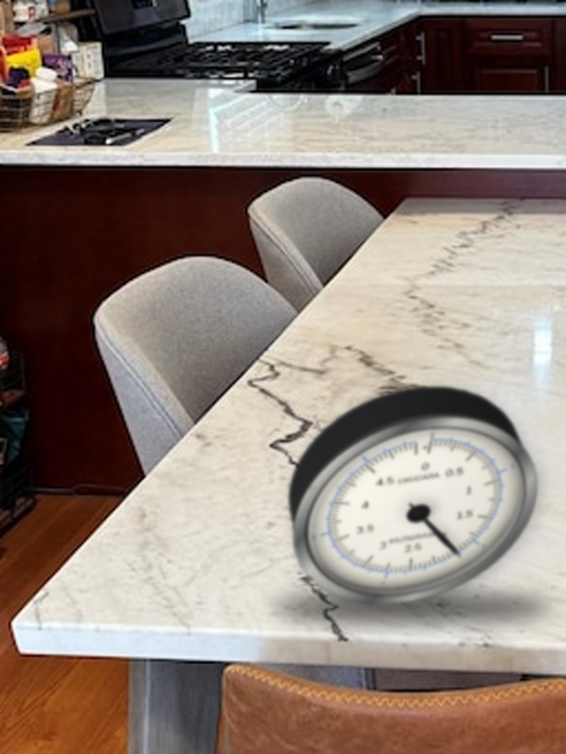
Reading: value=2 unit=kg
